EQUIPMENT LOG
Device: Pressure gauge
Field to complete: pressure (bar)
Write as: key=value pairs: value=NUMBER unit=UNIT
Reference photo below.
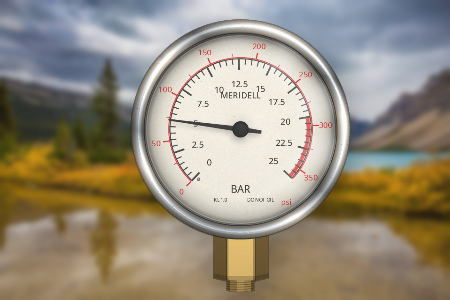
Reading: value=5 unit=bar
